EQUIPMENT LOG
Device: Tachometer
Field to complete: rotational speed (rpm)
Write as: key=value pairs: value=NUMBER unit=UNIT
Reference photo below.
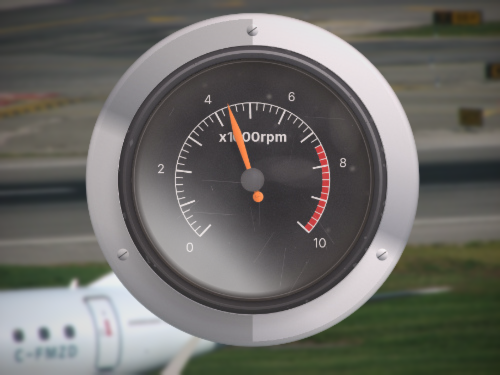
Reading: value=4400 unit=rpm
